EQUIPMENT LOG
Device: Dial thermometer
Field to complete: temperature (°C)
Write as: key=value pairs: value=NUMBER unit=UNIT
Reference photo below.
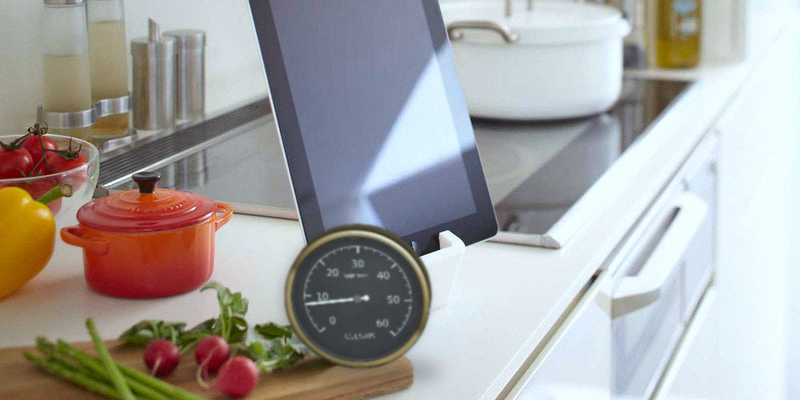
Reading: value=8 unit=°C
